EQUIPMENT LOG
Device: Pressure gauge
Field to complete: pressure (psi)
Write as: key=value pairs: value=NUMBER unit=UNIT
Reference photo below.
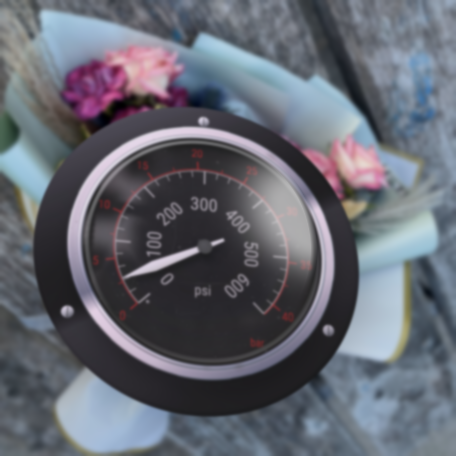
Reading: value=40 unit=psi
